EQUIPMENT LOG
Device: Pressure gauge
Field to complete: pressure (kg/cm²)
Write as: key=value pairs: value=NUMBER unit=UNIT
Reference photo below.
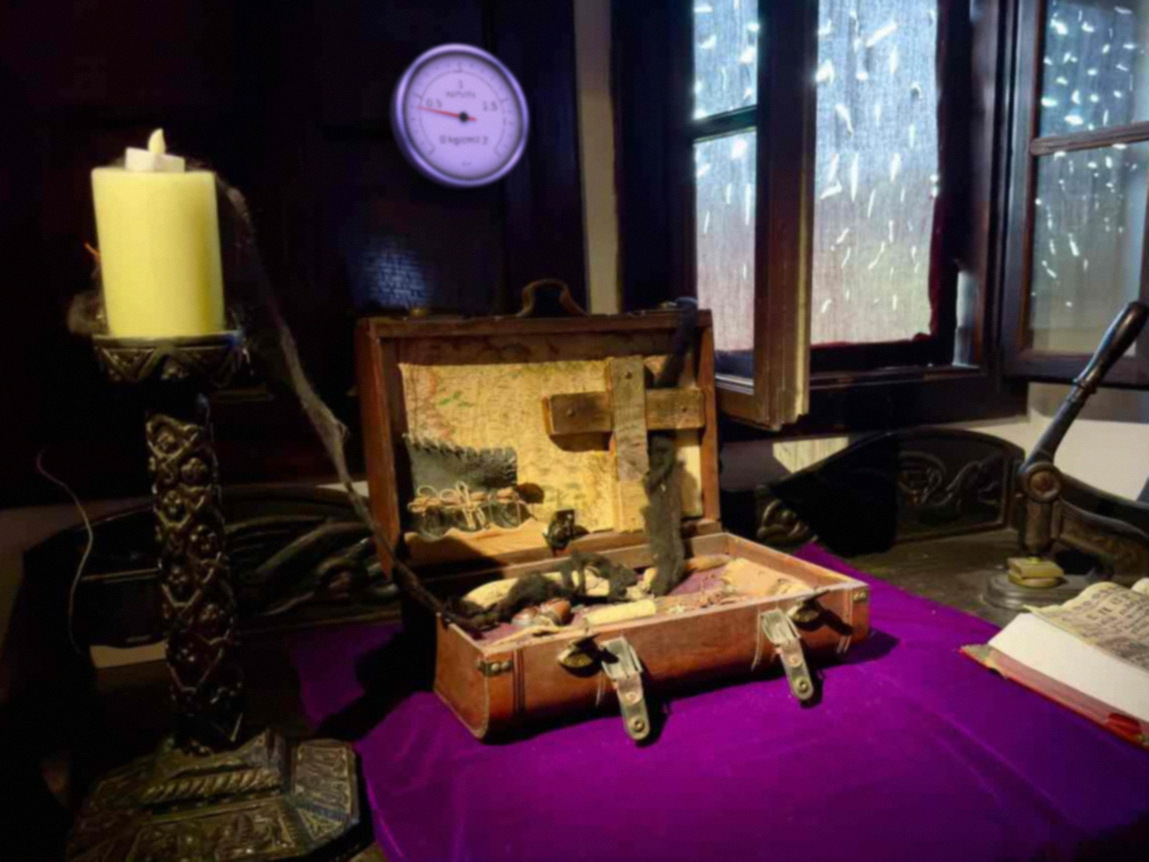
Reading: value=0.4 unit=kg/cm²
